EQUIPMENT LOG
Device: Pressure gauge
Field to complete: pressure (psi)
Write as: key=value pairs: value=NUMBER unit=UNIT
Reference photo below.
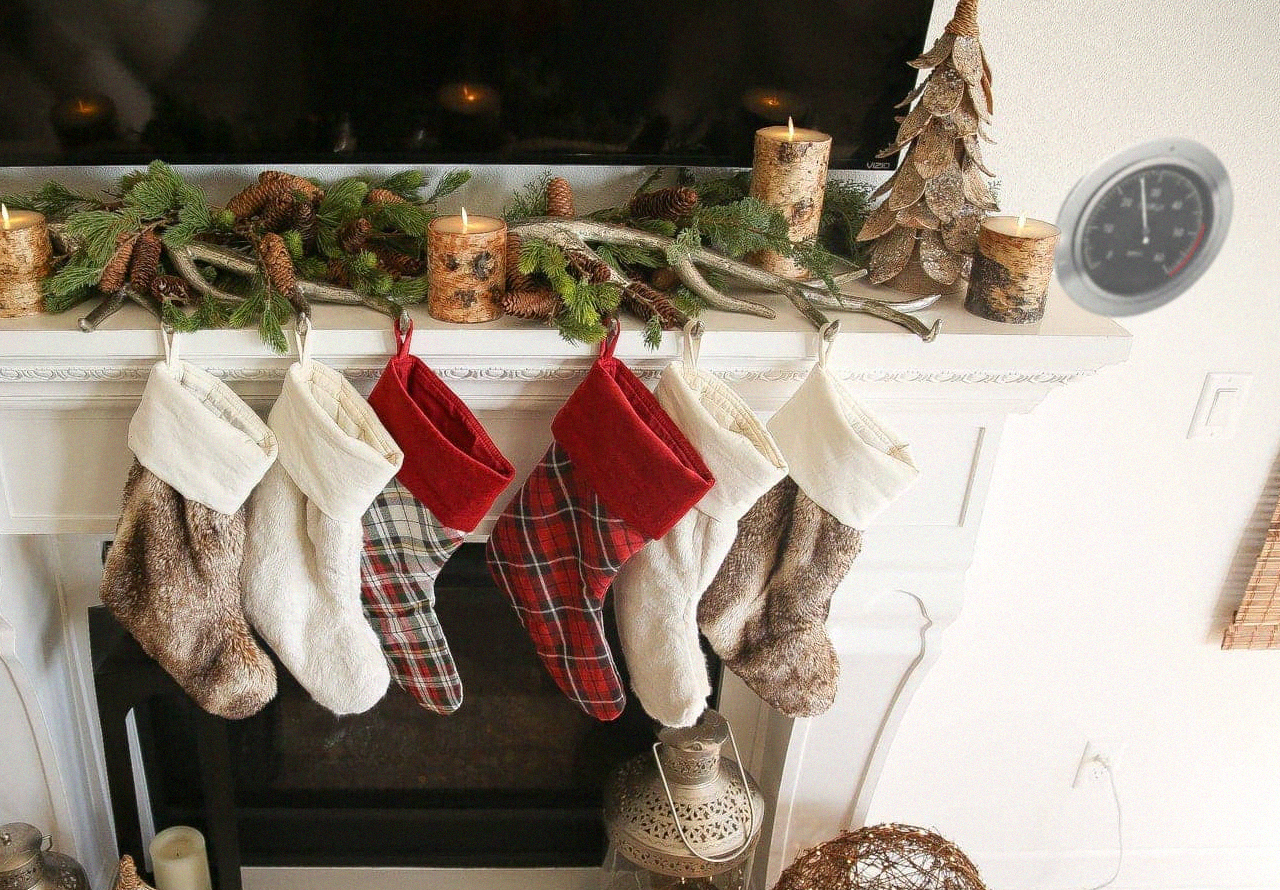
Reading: value=25 unit=psi
